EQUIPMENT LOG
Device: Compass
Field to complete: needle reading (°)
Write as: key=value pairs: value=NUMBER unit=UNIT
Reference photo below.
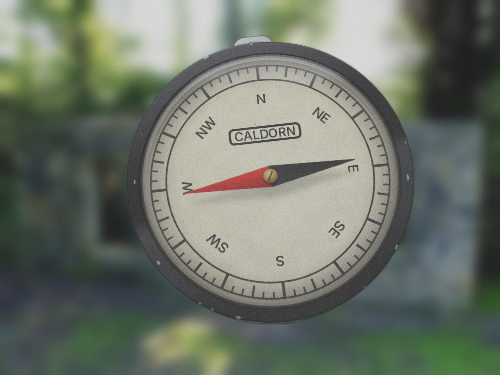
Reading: value=265 unit=°
